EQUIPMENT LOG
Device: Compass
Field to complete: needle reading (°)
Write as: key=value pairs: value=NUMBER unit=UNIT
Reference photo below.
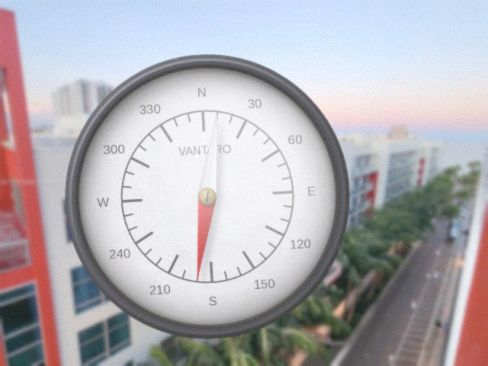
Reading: value=190 unit=°
